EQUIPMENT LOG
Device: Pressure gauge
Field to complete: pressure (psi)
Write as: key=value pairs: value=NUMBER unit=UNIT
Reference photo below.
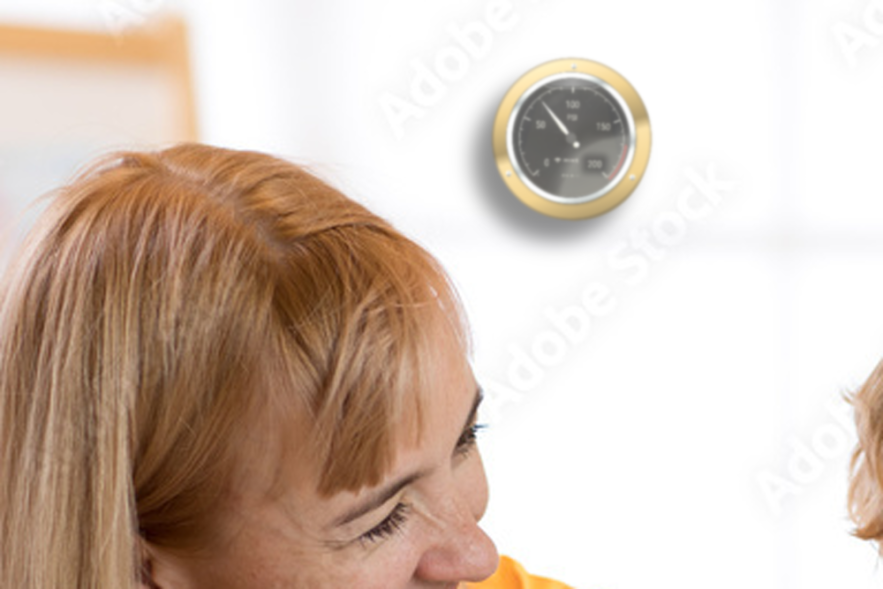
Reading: value=70 unit=psi
